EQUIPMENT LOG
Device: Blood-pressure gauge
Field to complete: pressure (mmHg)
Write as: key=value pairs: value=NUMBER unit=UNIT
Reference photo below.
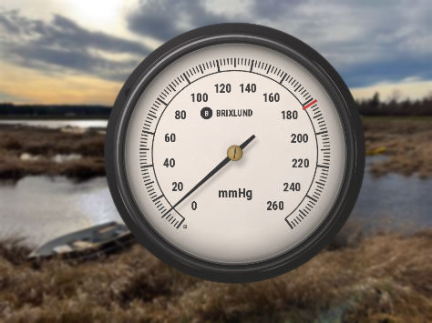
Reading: value=10 unit=mmHg
